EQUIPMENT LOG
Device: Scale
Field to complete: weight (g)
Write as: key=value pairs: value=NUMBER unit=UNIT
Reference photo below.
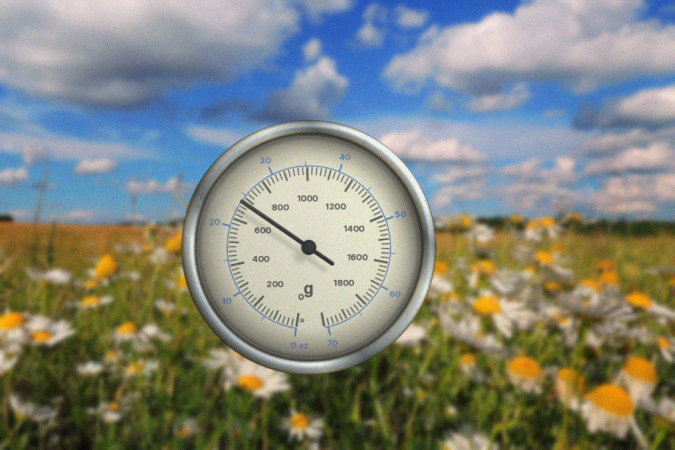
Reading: value=680 unit=g
